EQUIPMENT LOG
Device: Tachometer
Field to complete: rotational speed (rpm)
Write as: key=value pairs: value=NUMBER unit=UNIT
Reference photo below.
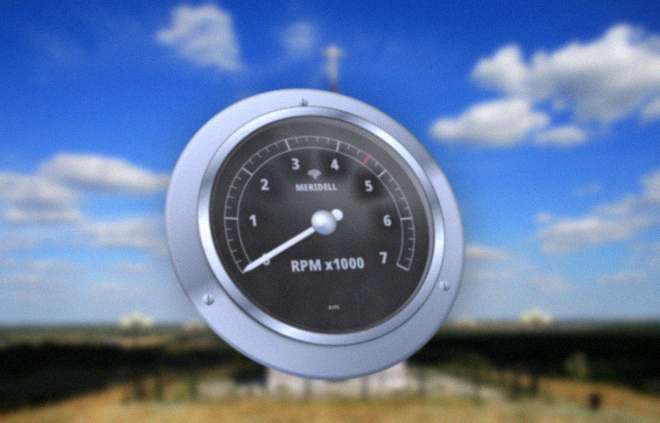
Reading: value=0 unit=rpm
